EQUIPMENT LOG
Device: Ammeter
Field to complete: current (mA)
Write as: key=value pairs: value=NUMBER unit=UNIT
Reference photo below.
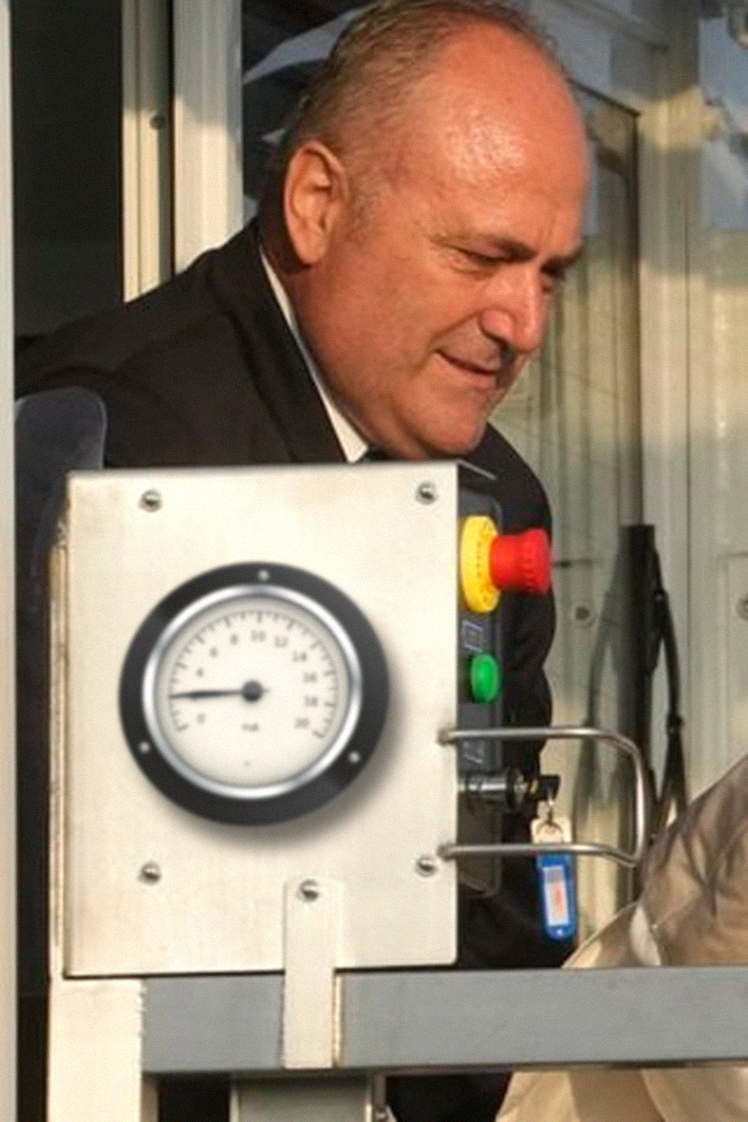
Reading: value=2 unit=mA
